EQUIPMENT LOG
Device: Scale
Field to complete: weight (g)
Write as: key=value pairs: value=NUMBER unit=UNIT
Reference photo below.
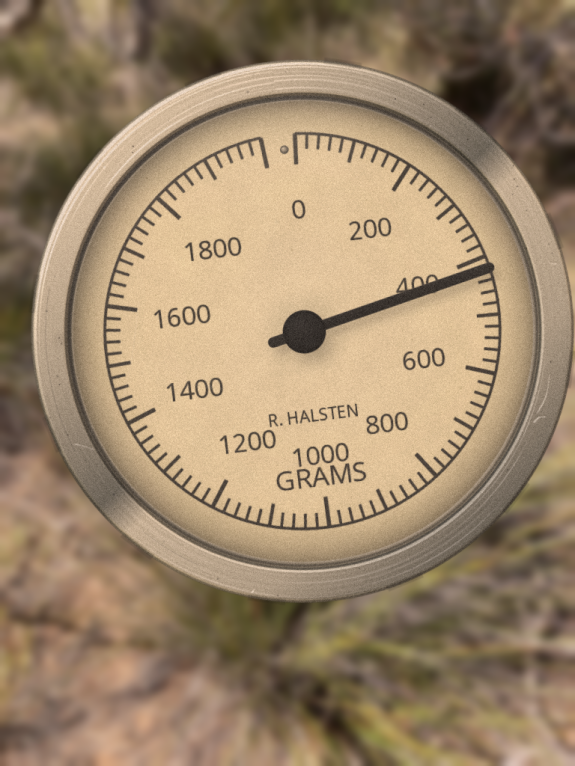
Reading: value=420 unit=g
